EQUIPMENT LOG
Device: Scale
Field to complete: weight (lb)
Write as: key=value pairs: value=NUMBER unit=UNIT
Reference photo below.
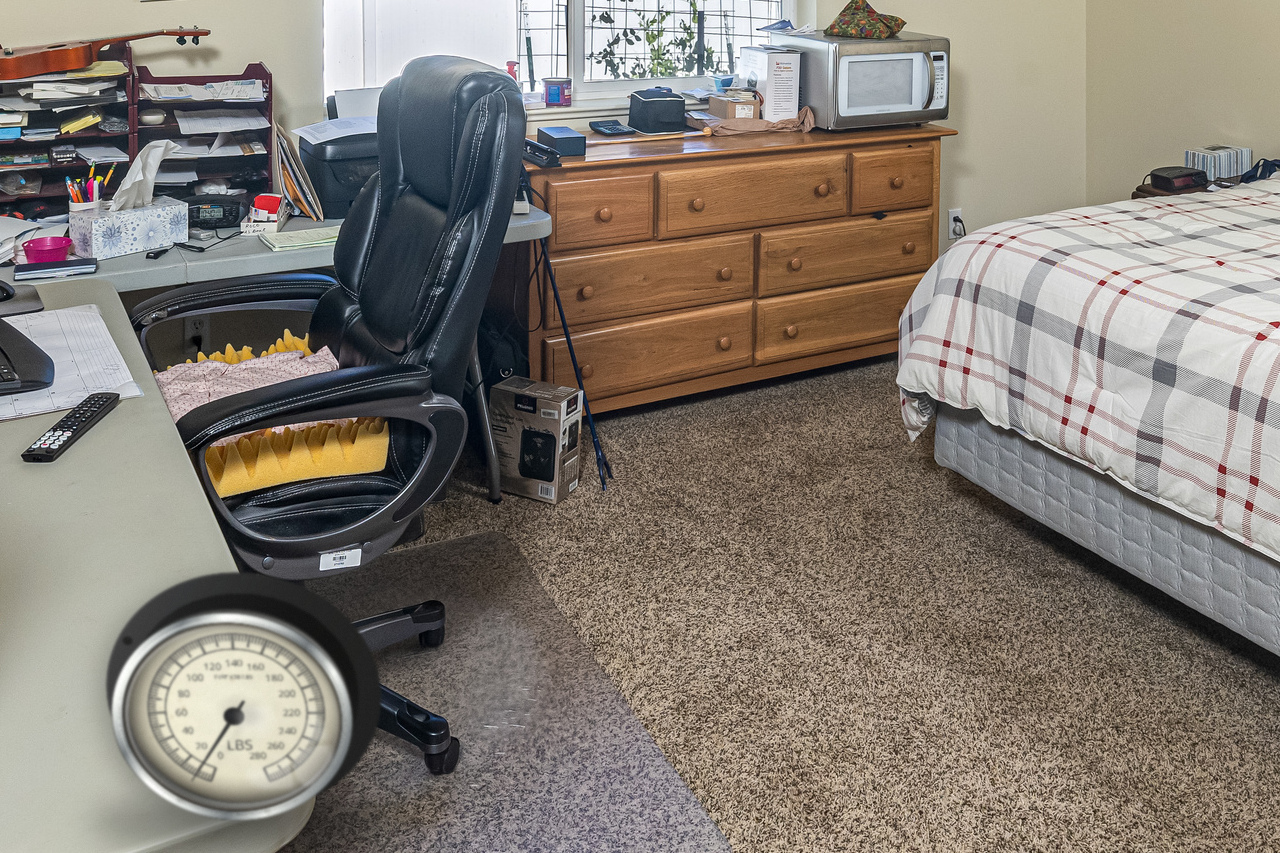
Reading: value=10 unit=lb
